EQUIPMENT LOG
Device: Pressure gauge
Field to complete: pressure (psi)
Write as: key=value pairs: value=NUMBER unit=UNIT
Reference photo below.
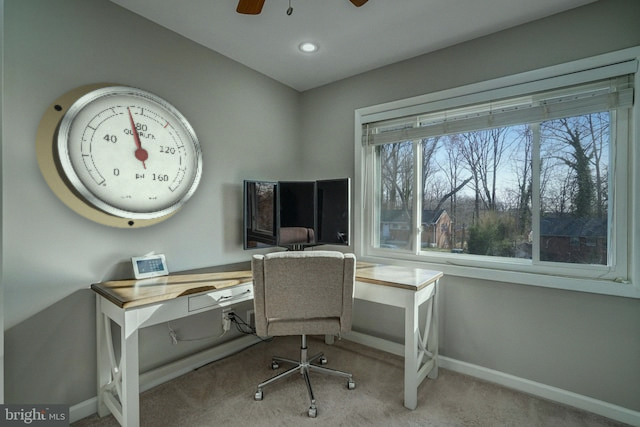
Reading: value=70 unit=psi
